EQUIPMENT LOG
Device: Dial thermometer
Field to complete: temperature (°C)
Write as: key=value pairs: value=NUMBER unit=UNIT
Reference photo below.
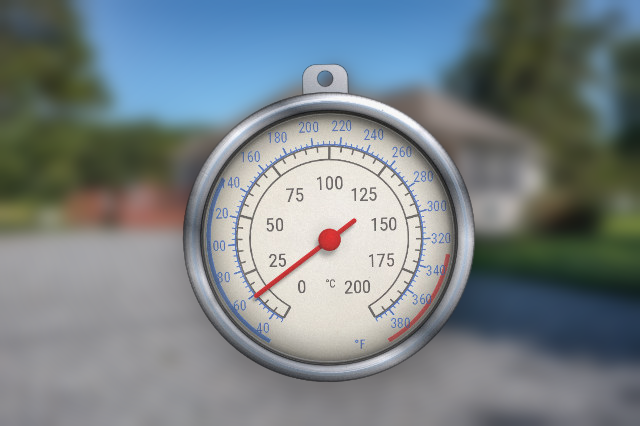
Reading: value=15 unit=°C
